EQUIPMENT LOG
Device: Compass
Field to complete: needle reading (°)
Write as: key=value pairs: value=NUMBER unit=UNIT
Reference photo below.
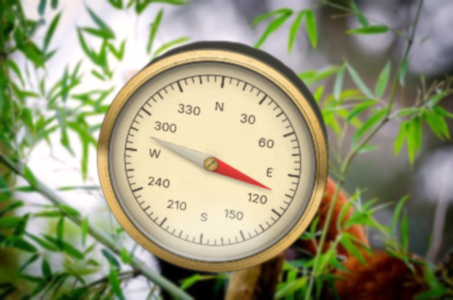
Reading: value=105 unit=°
